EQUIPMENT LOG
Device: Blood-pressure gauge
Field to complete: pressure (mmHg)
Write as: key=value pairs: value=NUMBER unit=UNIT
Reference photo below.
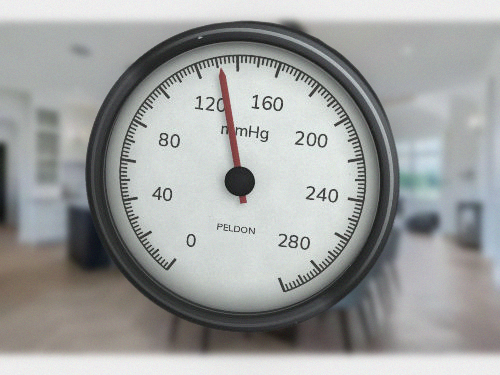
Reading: value=132 unit=mmHg
